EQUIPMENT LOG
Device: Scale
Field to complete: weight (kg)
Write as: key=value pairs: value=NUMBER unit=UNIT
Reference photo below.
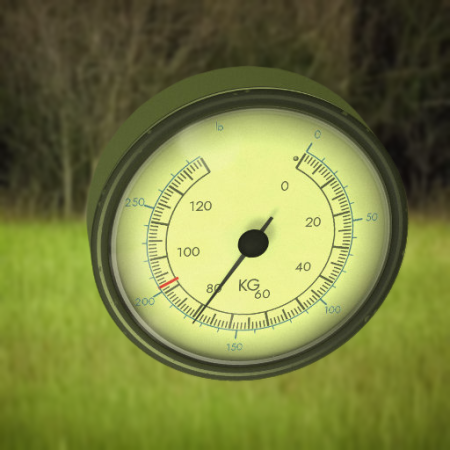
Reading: value=80 unit=kg
